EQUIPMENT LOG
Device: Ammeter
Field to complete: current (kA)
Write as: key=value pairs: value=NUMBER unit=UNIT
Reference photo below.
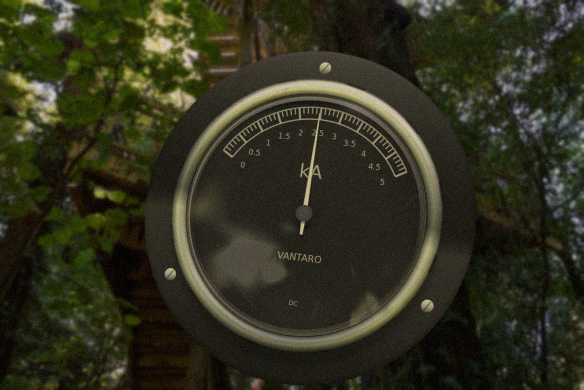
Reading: value=2.5 unit=kA
